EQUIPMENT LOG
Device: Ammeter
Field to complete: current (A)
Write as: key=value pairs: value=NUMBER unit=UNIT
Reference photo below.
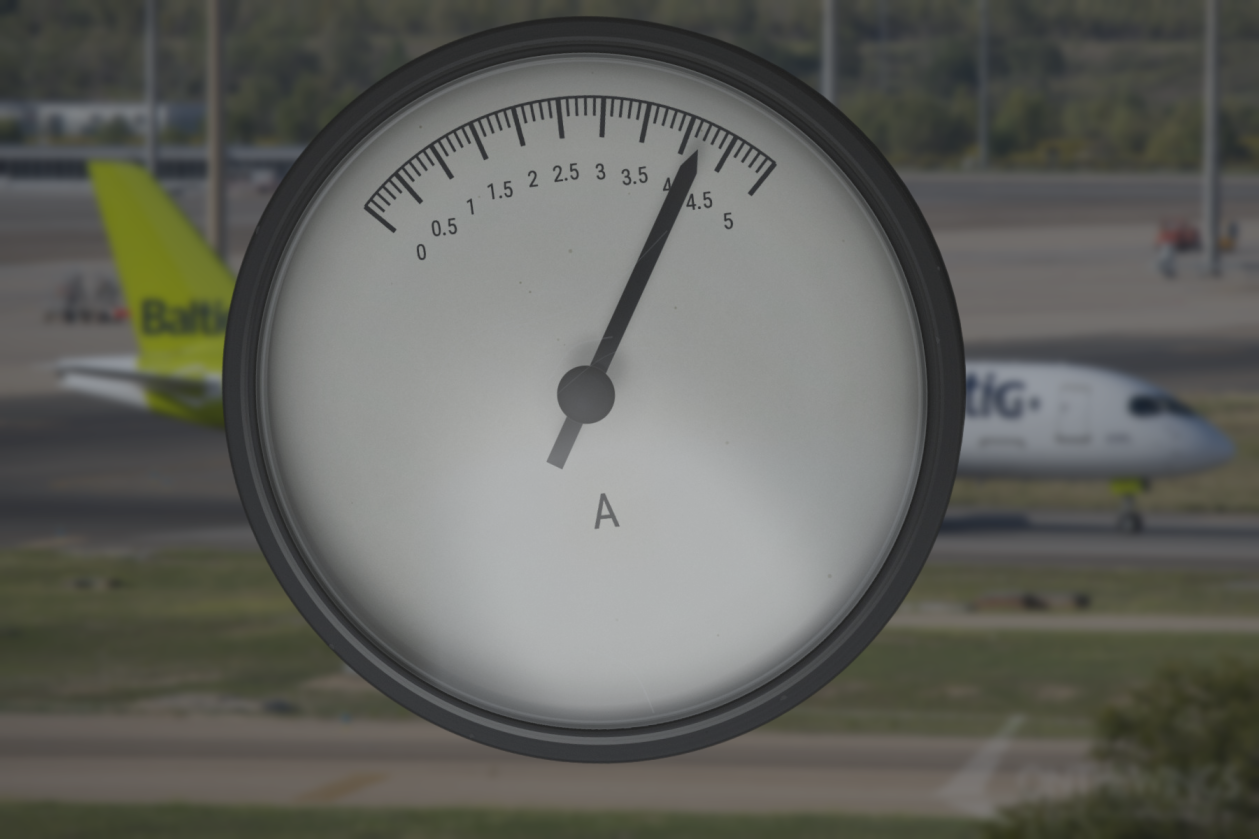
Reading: value=4.2 unit=A
